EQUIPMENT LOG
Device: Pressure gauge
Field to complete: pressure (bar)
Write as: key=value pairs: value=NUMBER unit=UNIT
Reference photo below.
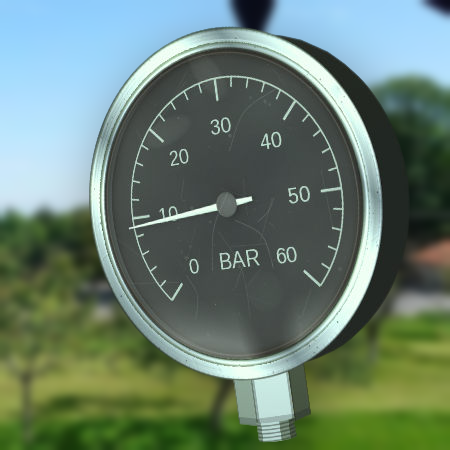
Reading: value=9 unit=bar
